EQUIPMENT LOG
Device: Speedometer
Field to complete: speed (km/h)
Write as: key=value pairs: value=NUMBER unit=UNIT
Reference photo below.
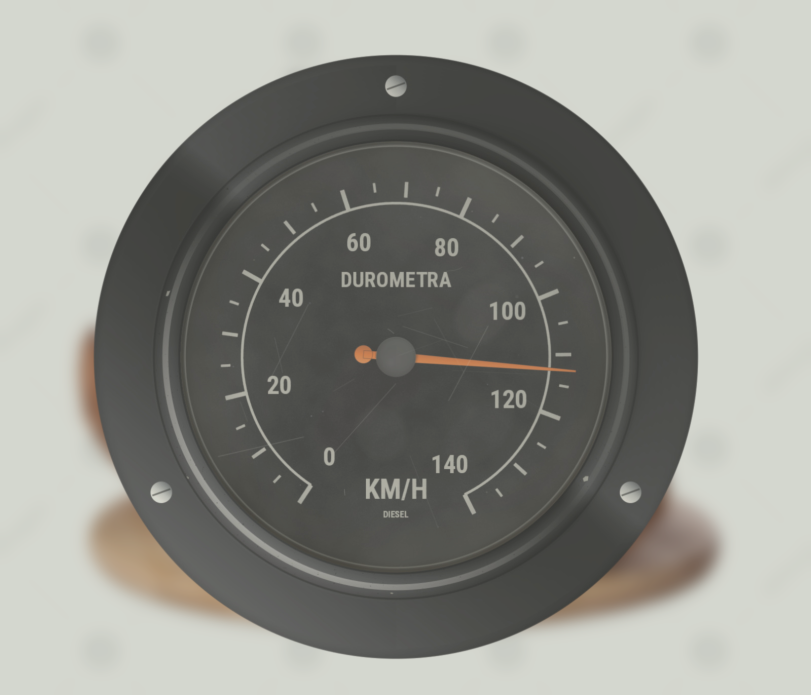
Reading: value=112.5 unit=km/h
